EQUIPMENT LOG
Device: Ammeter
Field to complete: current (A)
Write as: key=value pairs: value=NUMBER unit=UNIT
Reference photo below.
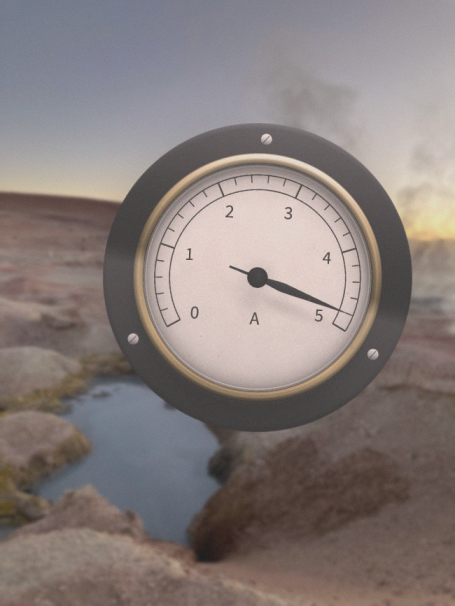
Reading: value=4.8 unit=A
